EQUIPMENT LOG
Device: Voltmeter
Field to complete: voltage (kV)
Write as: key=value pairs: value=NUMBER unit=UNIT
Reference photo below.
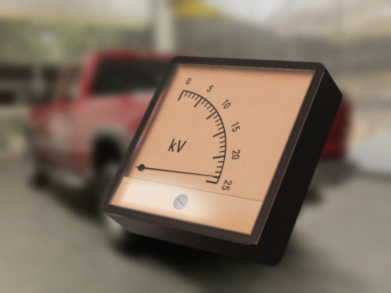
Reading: value=24 unit=kV
